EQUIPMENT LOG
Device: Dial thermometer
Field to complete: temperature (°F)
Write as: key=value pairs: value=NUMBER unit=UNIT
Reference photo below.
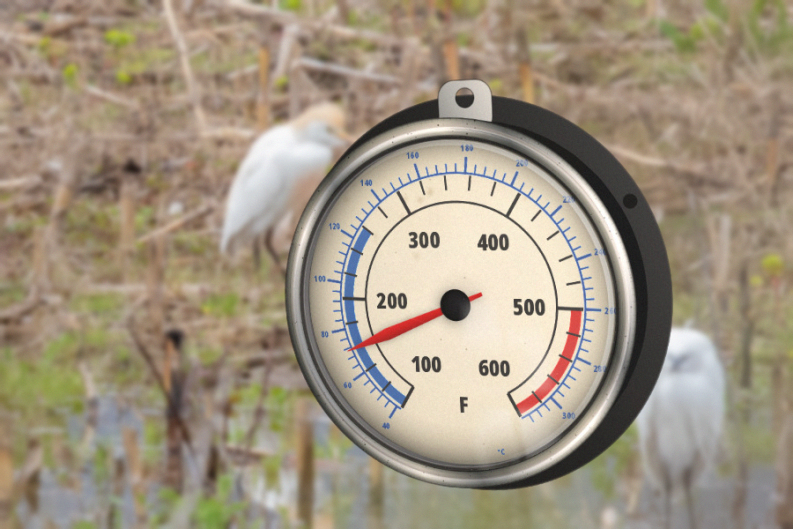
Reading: value=160 unit=°F
